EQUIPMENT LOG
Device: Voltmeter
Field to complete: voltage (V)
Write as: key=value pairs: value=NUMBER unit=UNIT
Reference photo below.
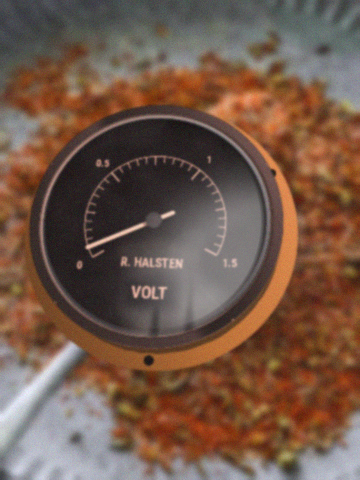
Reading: value=0.05 unit=V
